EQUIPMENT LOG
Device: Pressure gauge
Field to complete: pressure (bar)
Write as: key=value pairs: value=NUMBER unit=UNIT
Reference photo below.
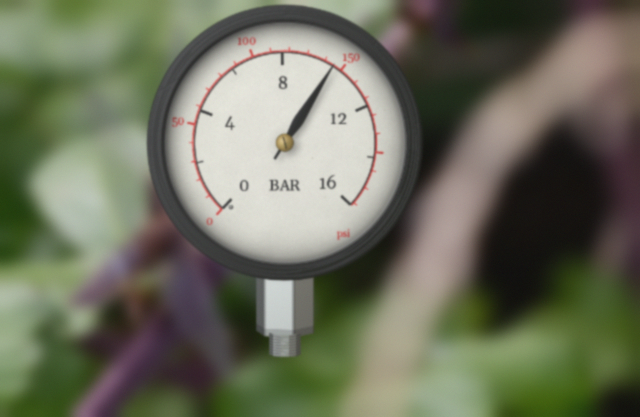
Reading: value=10 unit=bar
